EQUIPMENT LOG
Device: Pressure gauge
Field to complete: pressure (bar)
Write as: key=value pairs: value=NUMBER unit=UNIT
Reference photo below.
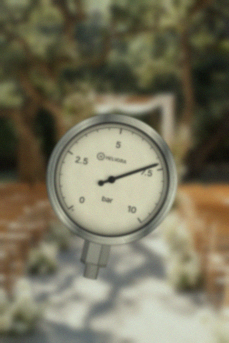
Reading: value=7.25 unit=bar
